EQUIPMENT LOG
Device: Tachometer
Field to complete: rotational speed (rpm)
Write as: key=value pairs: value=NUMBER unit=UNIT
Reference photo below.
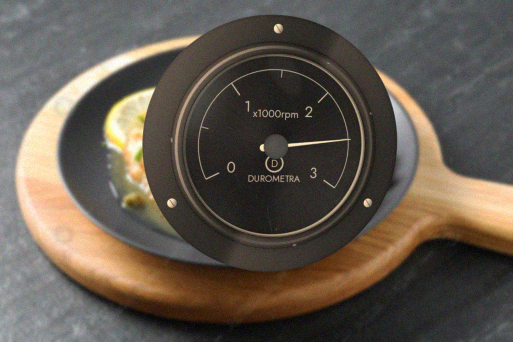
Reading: value=2500 unit=rpm
